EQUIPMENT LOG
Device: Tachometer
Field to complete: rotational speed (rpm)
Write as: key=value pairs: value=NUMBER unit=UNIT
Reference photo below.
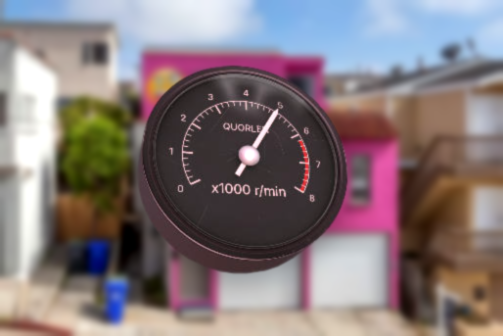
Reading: value=5000 unit=rpm
